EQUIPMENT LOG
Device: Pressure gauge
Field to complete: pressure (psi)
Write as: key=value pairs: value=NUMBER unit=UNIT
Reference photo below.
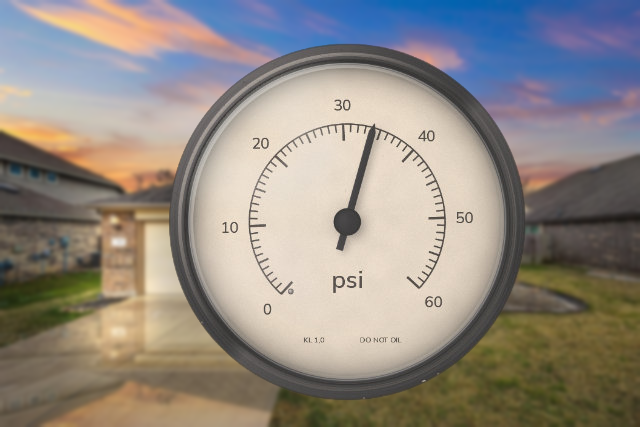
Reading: value=34 unit=psi
